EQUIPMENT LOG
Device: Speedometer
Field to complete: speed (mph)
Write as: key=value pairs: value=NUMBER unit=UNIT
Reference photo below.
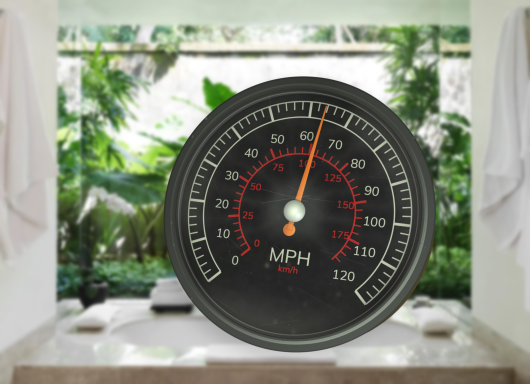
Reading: value=64 unit=mph
